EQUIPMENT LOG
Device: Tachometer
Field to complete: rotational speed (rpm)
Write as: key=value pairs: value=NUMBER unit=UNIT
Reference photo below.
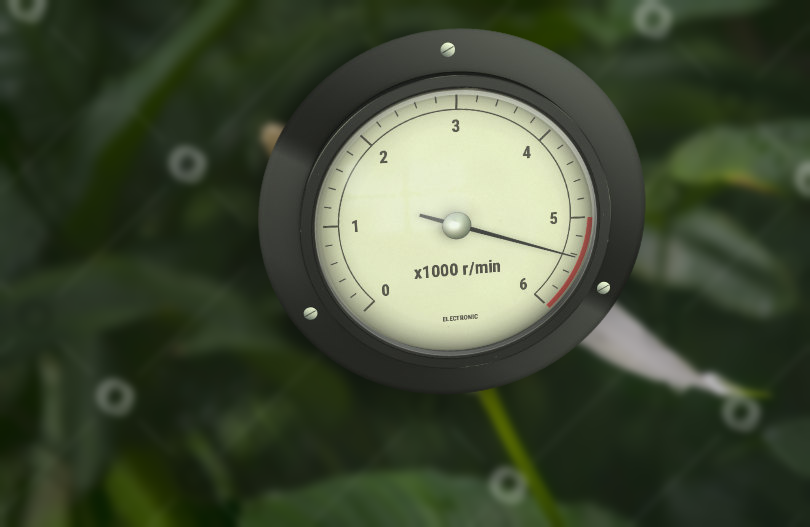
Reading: value=5400 unit=rpm
